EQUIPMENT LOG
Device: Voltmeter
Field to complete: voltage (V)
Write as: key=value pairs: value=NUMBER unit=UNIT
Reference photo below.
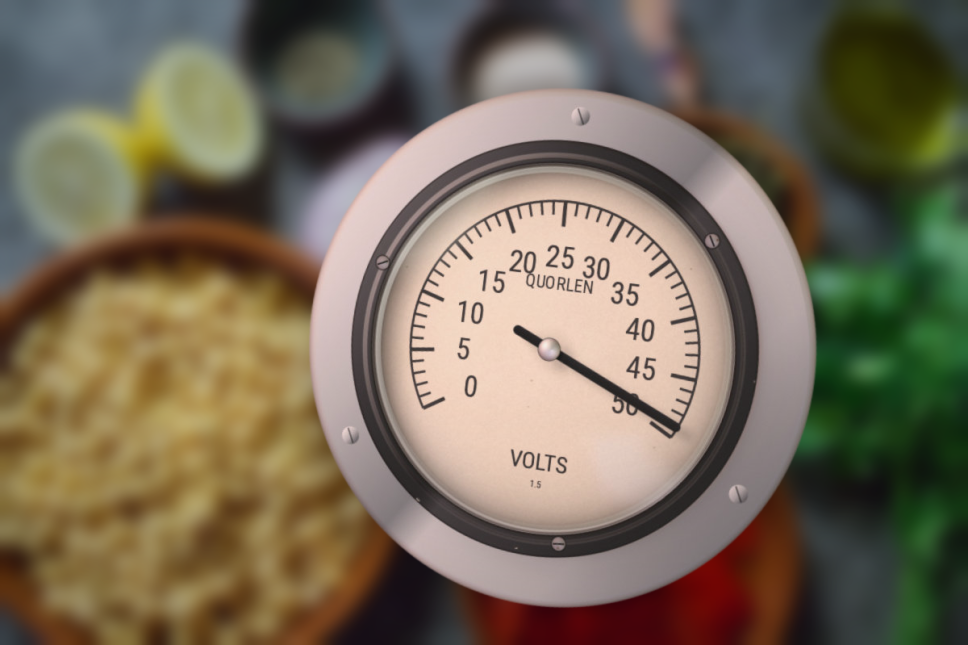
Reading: value=49 unit=V
